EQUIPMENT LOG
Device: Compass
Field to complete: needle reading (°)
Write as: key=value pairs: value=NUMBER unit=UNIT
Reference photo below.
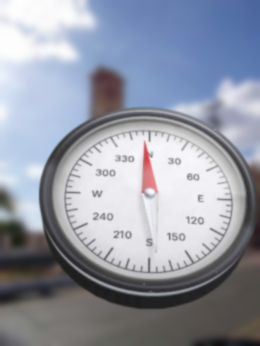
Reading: value=355 unit=°
